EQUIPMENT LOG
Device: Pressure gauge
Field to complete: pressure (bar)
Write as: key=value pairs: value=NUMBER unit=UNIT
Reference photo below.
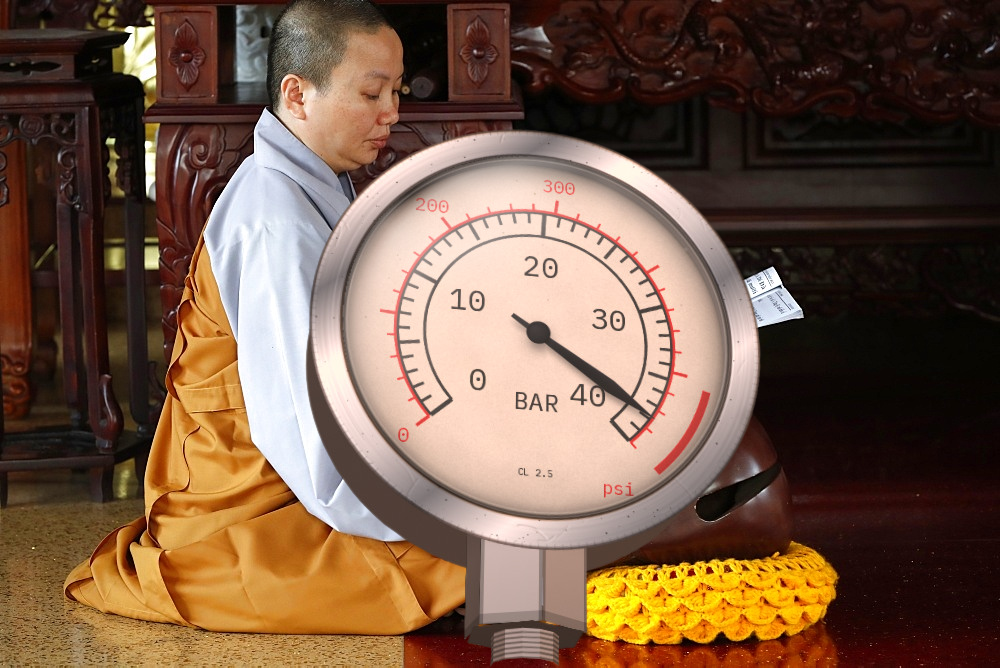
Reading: value=38 unit=bar
